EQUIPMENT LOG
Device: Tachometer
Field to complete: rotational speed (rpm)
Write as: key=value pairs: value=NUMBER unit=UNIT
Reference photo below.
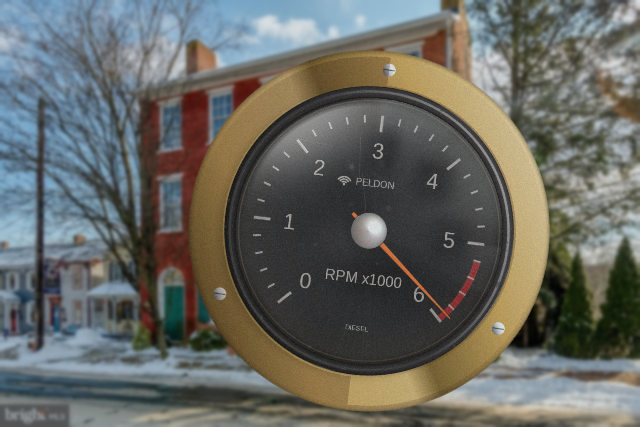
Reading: value=5900 unit=rpm
